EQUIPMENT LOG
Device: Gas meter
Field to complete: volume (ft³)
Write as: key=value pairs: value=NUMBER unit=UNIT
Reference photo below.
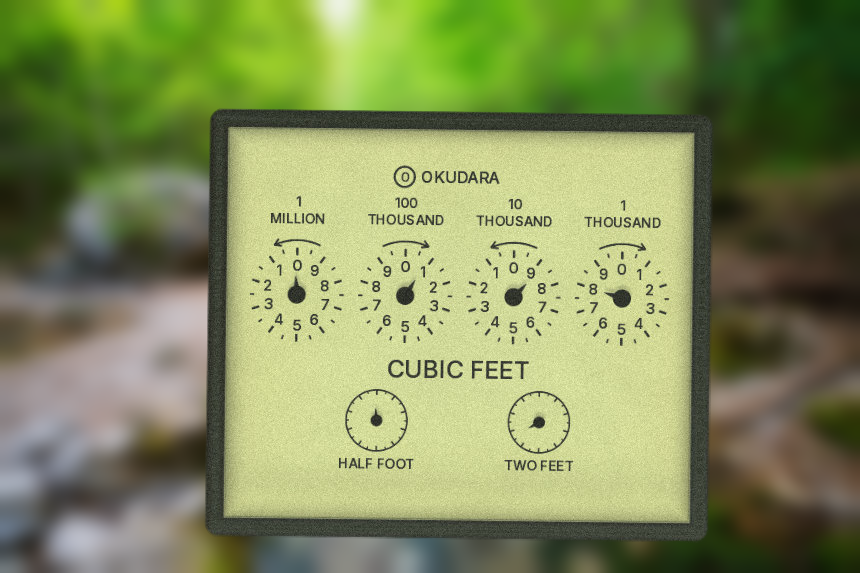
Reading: value=8800 unit=ft³
